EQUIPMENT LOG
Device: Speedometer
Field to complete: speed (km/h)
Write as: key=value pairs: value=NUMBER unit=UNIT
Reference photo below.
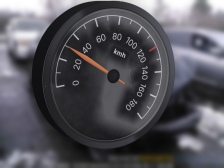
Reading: value=30 unit=km/h
